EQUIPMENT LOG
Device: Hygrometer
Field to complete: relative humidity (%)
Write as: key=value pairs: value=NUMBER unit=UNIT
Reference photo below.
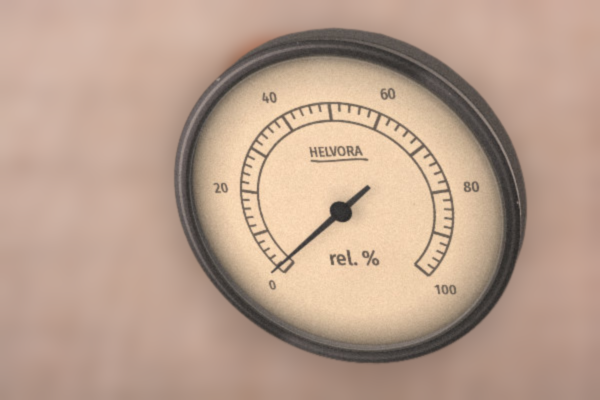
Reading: value=2 unit=%
